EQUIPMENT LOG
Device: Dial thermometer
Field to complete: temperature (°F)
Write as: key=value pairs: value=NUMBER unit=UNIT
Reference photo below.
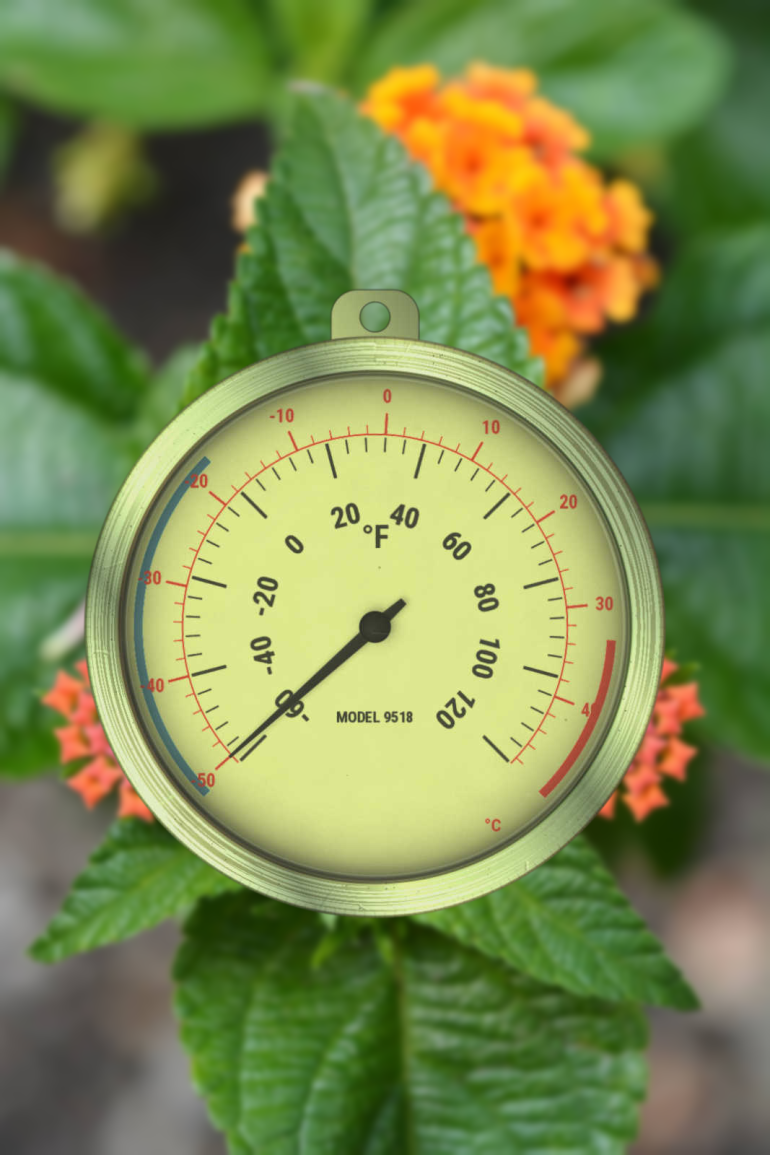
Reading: value=-58 unit=°F
